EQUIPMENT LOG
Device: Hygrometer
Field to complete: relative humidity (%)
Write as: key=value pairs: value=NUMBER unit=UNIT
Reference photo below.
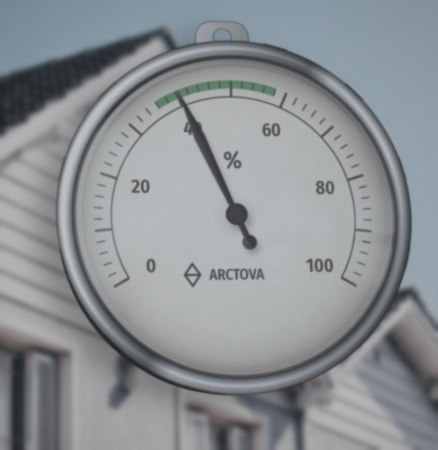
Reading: value=40 unit=%
